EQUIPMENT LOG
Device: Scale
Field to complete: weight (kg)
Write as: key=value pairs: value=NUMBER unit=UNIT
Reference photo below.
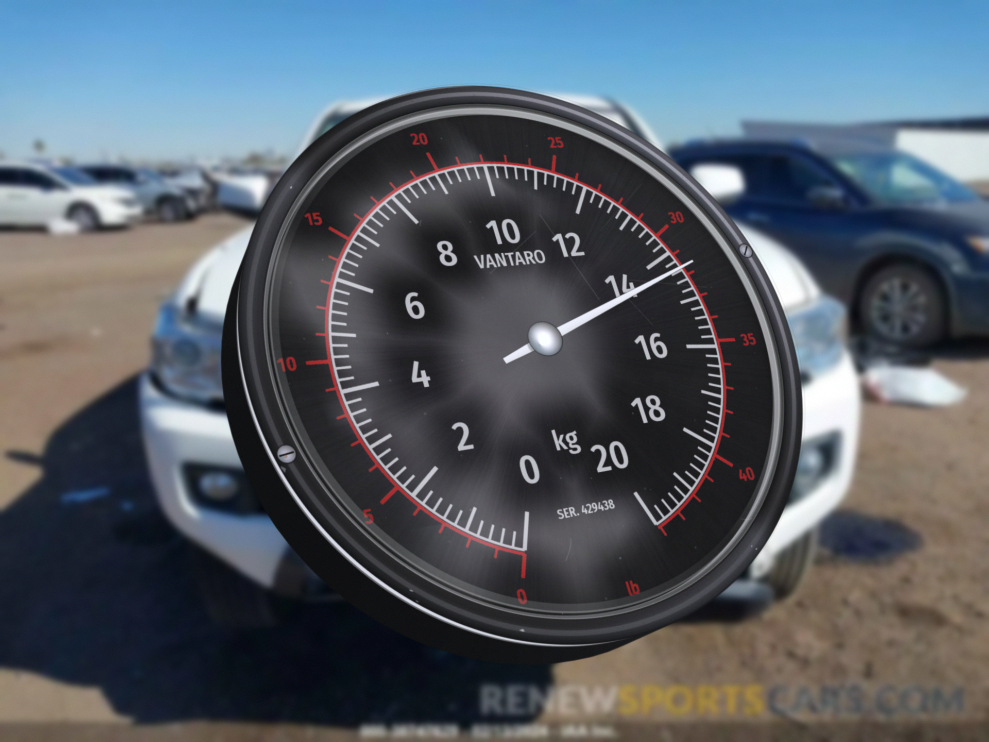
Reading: value=14.4 unit=kg
